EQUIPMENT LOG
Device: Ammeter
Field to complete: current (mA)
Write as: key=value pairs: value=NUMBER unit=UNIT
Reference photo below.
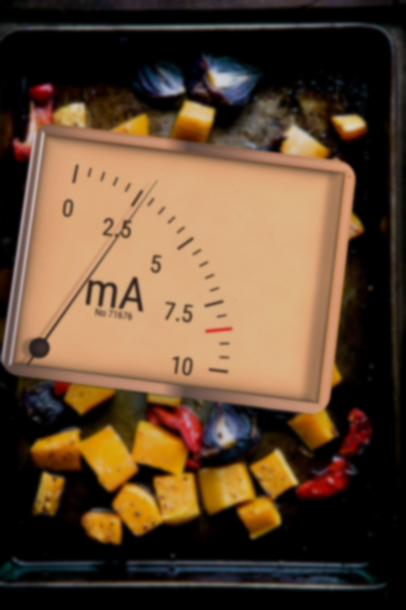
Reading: value=2.75 unit=mA
